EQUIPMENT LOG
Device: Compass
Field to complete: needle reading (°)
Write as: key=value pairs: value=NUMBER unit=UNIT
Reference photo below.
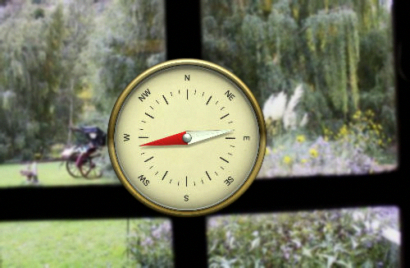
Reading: value=260 unit=°
